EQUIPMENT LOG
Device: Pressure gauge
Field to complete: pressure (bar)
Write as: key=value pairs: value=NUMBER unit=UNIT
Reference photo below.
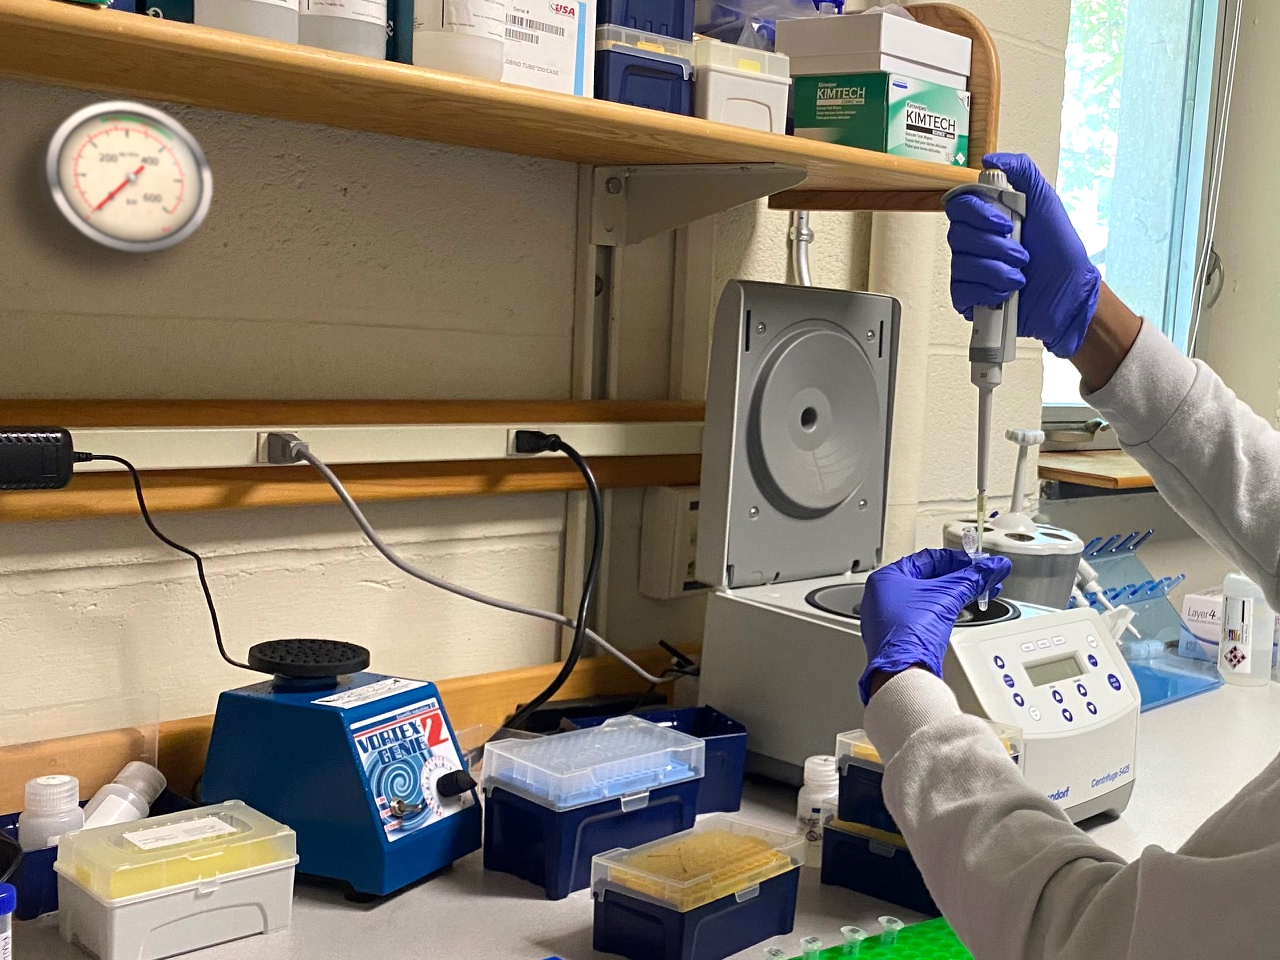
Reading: value=0 unit=bar
